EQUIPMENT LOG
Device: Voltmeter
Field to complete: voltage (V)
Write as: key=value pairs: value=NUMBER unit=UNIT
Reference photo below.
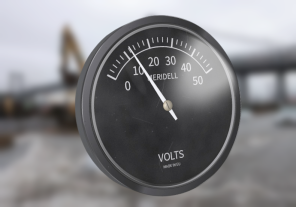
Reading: value=12 unit=V
